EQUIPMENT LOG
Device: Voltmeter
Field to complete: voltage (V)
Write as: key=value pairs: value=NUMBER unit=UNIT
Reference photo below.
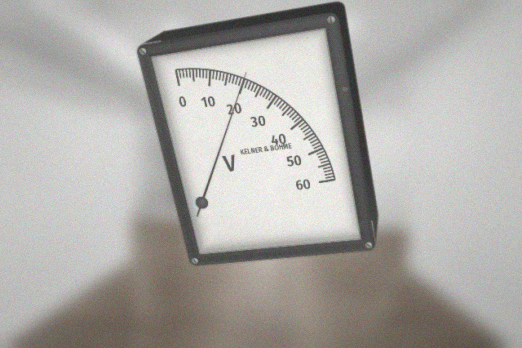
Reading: value=20 unit=V
